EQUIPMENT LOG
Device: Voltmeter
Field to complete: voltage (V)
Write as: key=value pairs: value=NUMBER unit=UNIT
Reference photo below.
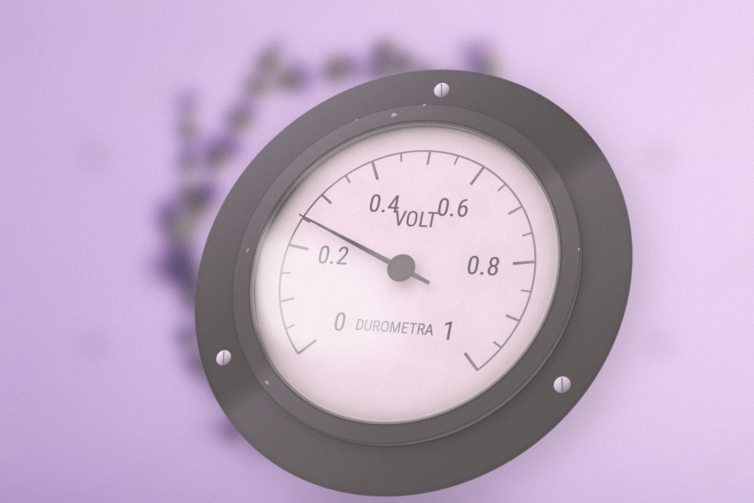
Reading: value=0.25 unit=V
